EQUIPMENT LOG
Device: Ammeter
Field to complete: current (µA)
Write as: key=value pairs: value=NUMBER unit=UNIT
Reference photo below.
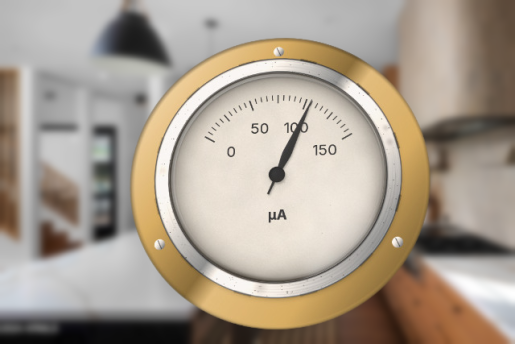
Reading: value=105 unit=µA
